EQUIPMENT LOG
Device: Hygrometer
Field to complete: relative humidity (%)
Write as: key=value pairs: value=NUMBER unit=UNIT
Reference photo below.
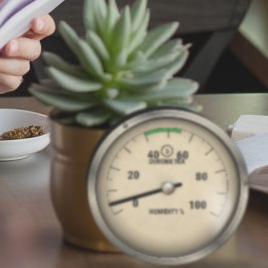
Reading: value=5 unit=%
